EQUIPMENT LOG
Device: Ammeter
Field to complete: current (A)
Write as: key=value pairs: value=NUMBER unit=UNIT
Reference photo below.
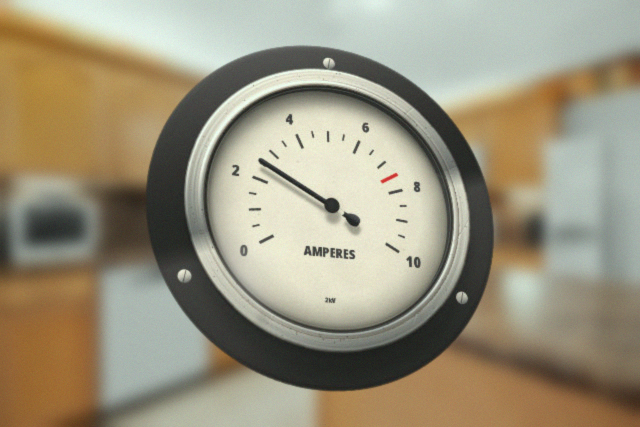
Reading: value=2.5 unit=A
